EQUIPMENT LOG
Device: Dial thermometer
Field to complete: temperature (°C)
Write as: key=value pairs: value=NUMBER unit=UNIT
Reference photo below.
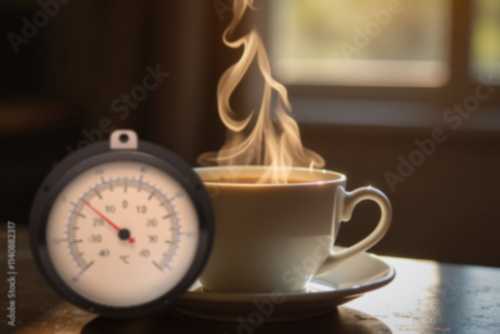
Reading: value=-15 unit=°C
